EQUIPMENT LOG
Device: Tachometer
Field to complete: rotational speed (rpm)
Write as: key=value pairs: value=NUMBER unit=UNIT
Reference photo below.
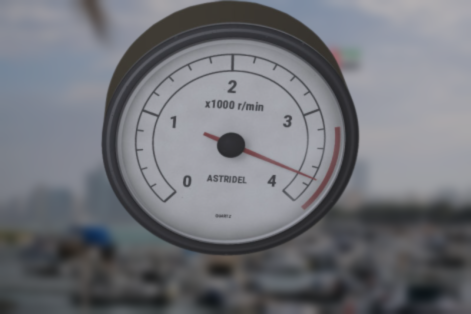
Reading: value=3700 unit=rpm
